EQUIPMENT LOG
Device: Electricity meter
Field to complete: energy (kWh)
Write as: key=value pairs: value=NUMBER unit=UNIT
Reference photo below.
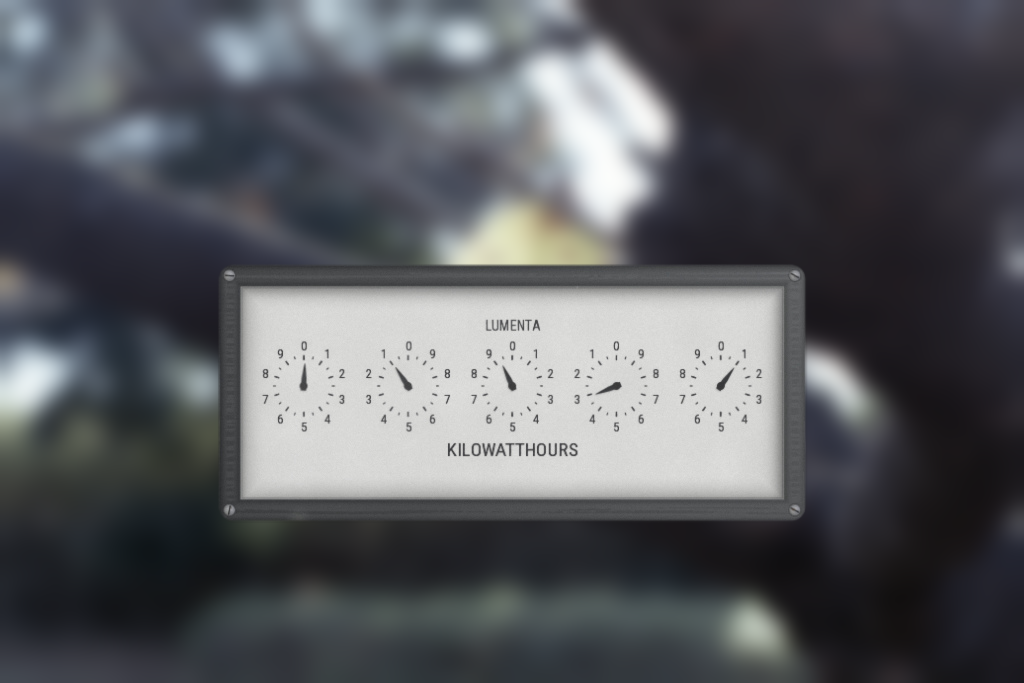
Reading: value=931 unit=kWh
